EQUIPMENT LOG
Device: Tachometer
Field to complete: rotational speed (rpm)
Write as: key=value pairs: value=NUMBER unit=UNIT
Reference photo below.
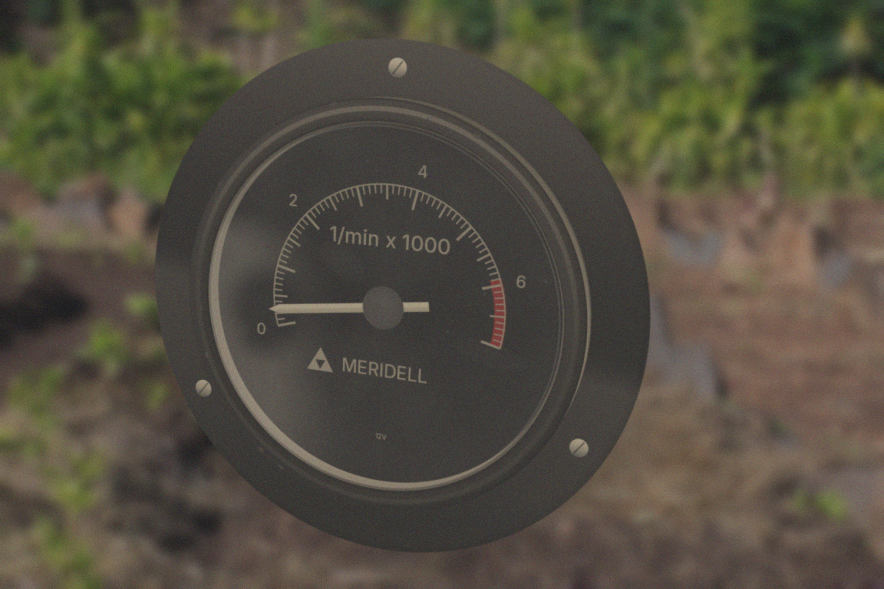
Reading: value=300 unit=rpm
